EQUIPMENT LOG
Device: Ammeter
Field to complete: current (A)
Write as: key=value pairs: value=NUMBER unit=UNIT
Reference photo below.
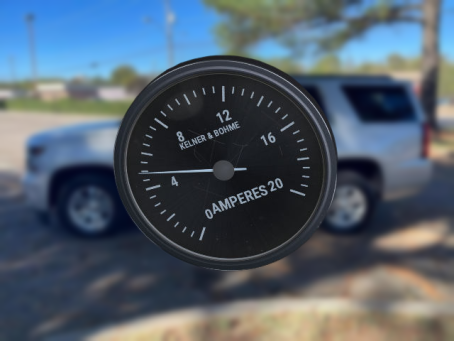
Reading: value=5 unit=A
